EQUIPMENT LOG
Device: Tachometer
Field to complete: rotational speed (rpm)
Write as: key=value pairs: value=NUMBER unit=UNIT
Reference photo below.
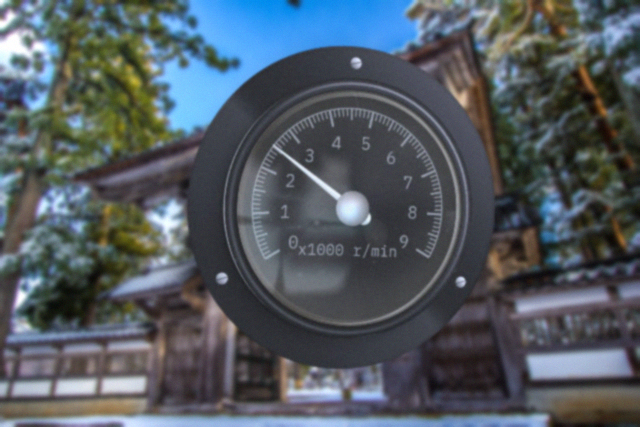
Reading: value=2500 unit=rpm
